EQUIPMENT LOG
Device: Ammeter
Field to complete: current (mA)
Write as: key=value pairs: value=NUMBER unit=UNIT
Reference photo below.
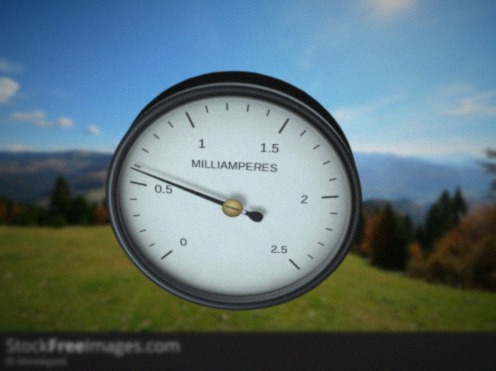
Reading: value=0.6 unit=mA
